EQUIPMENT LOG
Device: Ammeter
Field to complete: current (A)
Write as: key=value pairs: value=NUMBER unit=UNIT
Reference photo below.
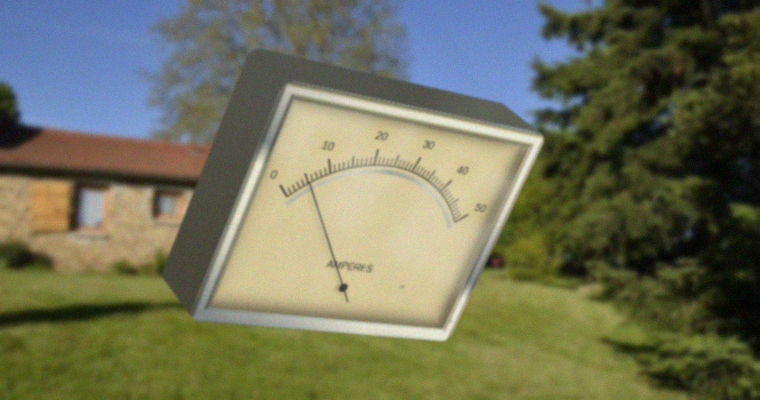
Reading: value=5 unit=A
